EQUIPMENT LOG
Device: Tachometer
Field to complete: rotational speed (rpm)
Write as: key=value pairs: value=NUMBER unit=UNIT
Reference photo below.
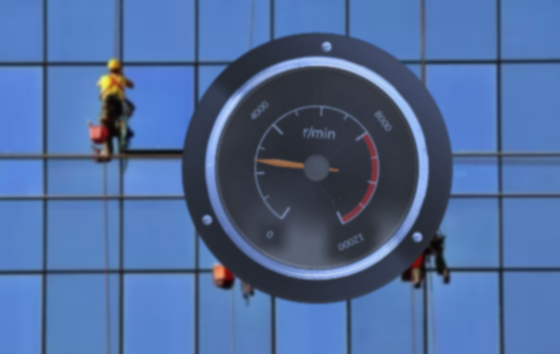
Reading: value=2500 unit=rpm
